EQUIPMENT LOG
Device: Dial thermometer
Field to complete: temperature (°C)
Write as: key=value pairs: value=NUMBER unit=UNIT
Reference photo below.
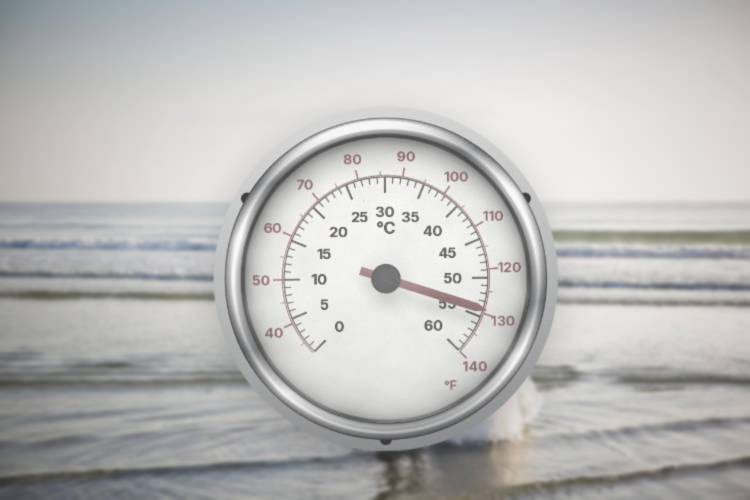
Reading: value=54 unit=°C
